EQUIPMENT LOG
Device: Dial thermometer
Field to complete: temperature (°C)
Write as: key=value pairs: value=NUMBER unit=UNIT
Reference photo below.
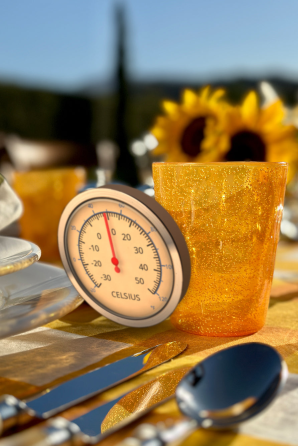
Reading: value=10 unit=°C
